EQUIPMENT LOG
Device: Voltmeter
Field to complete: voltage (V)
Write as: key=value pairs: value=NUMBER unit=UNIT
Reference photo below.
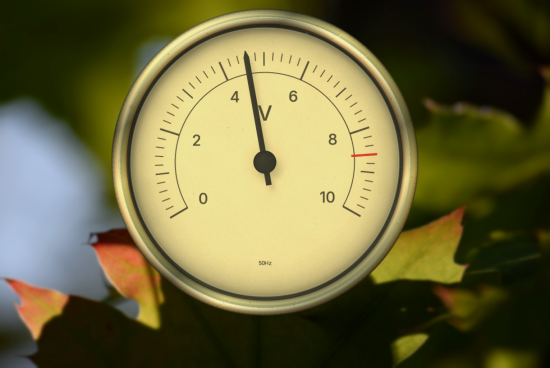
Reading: value=4.6 unit=V
